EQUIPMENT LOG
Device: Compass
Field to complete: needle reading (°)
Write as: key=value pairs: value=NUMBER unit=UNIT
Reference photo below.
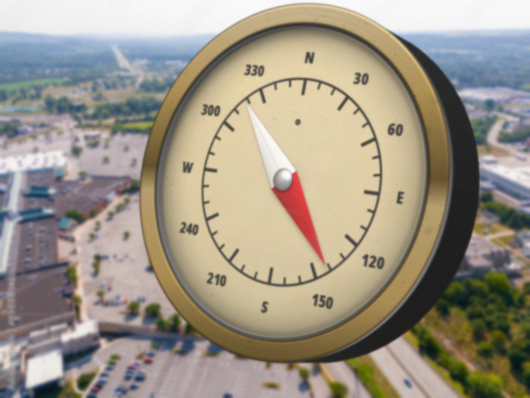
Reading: value=140 unit=°
